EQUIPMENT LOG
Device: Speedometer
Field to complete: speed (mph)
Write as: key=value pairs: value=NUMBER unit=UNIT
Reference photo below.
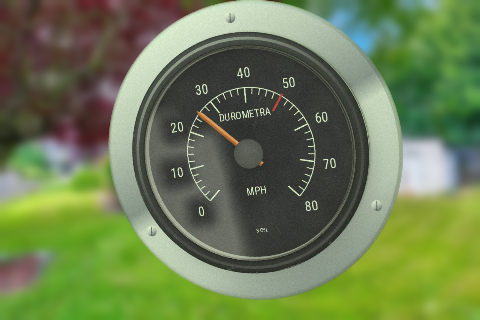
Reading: value=26 unit=mph
